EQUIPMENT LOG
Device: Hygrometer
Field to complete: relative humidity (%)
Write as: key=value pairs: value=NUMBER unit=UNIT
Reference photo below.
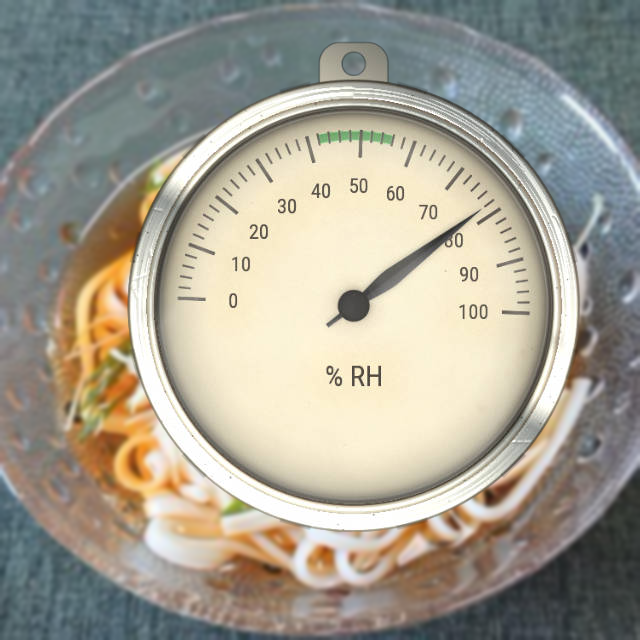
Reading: value=78 unit=%
